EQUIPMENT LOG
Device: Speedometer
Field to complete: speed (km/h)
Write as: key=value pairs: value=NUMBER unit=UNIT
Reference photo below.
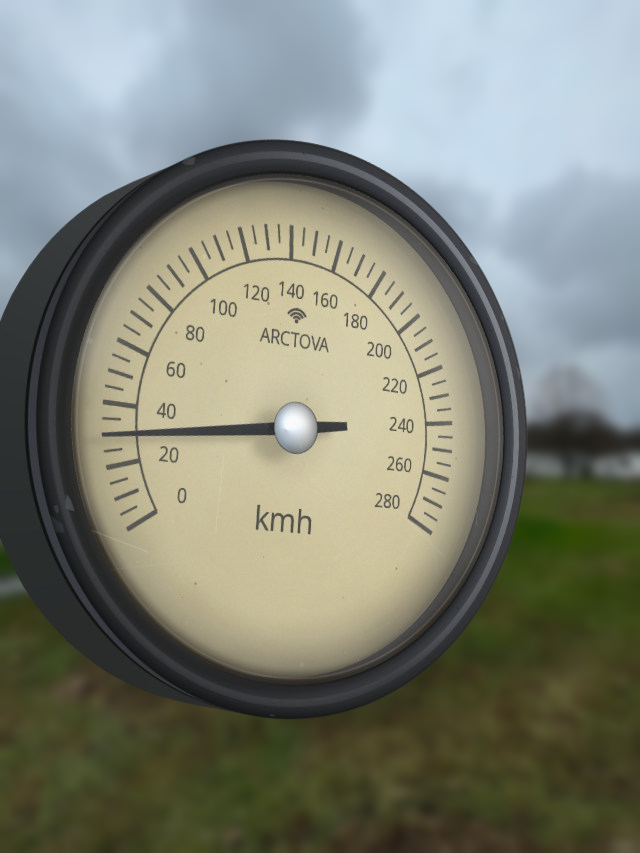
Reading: value=30 unit=km/h
